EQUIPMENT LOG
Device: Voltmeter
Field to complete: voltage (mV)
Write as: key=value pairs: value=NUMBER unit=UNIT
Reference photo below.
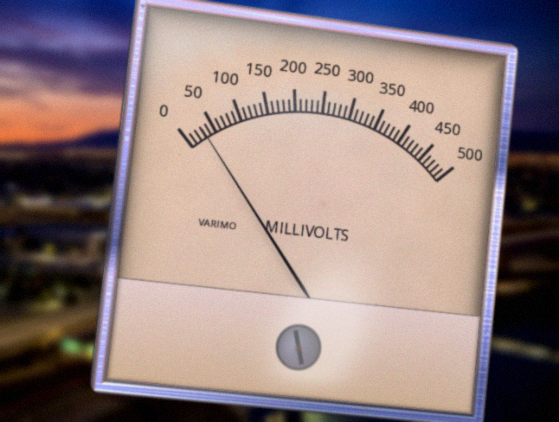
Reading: value=30 unit=mV
